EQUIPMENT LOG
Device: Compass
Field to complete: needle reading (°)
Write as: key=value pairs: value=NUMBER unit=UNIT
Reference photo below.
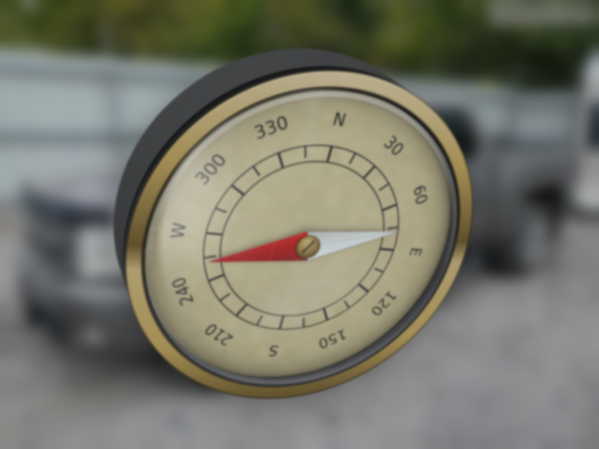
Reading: value=255 unit=°
